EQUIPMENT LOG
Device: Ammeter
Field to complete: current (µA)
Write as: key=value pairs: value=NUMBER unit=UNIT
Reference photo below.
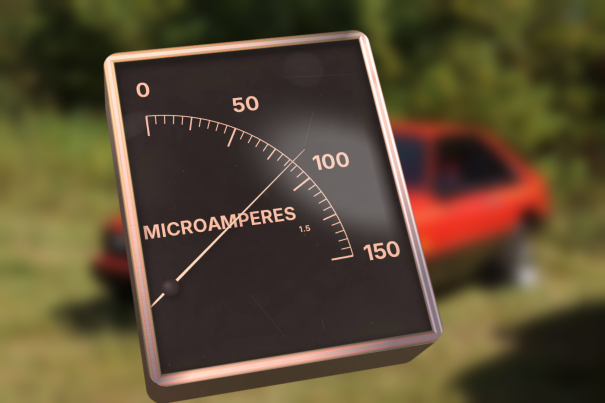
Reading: value=87.5 unit=µA
